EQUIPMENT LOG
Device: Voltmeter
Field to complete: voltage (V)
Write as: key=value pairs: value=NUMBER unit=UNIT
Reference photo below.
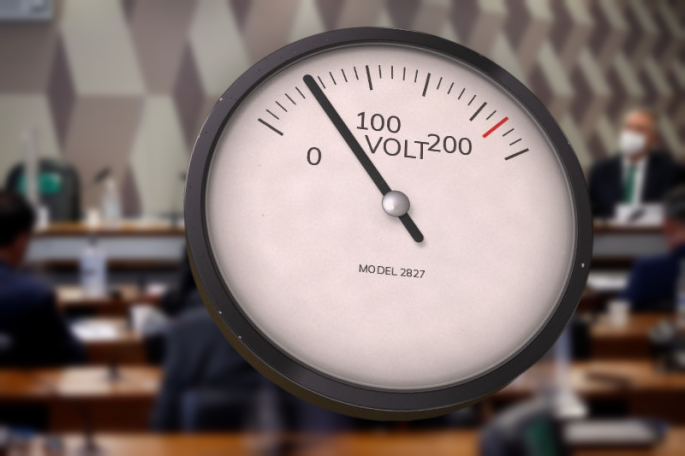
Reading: value=50 unit=V
